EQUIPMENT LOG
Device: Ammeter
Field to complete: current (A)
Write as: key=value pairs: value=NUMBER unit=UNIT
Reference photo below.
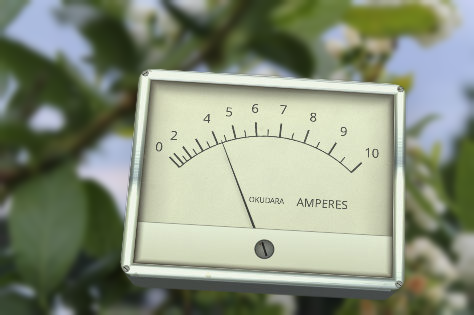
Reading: value=4.25 unit=A
